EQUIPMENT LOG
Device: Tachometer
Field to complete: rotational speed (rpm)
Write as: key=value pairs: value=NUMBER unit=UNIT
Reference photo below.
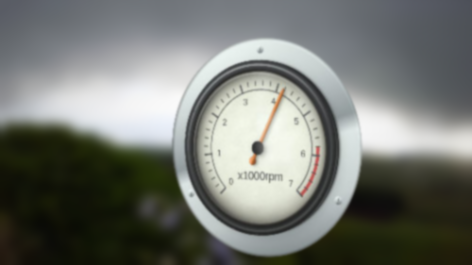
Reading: value=4200 unit=rpm
